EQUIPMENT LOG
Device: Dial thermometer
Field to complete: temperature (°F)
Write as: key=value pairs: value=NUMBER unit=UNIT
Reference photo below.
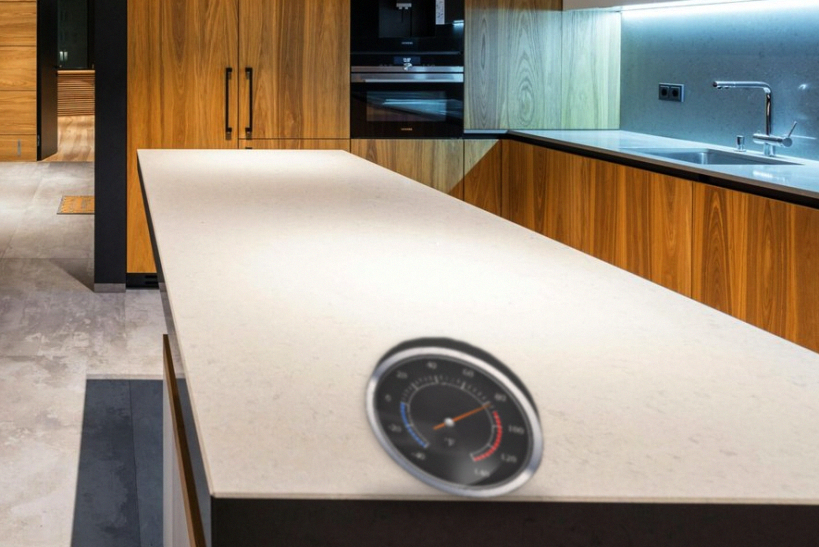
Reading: value=80 unit=°F
